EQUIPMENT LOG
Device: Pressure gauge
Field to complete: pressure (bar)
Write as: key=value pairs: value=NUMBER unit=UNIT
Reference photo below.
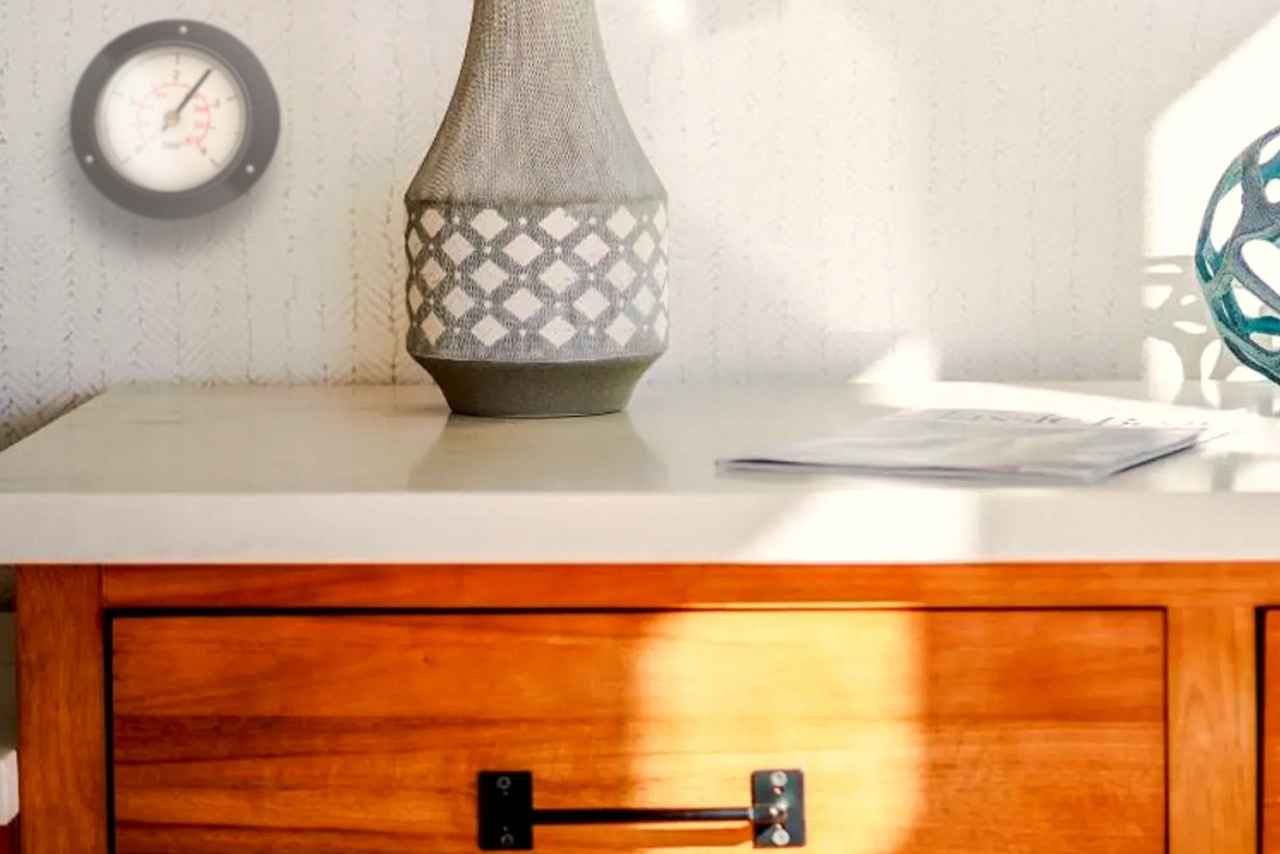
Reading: value=2.5 unit=bar
